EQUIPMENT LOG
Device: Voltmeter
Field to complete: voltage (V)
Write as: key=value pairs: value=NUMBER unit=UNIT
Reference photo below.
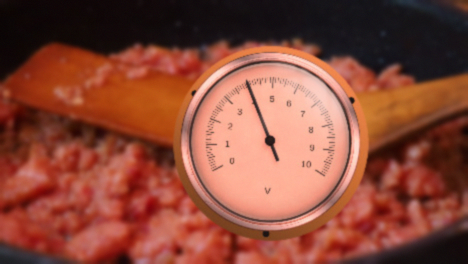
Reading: value=4 unit=V
